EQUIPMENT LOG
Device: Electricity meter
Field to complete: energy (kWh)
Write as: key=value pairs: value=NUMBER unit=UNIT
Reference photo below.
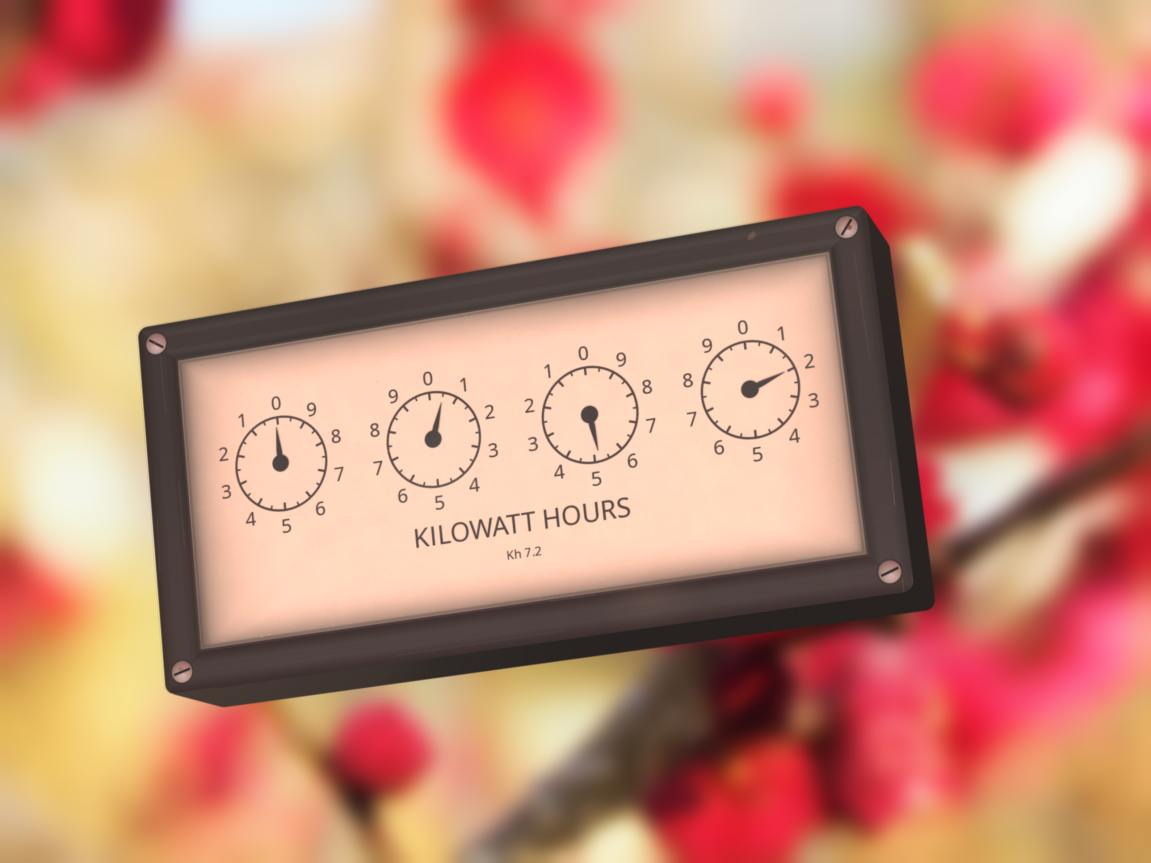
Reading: value=52 unit=kWh
